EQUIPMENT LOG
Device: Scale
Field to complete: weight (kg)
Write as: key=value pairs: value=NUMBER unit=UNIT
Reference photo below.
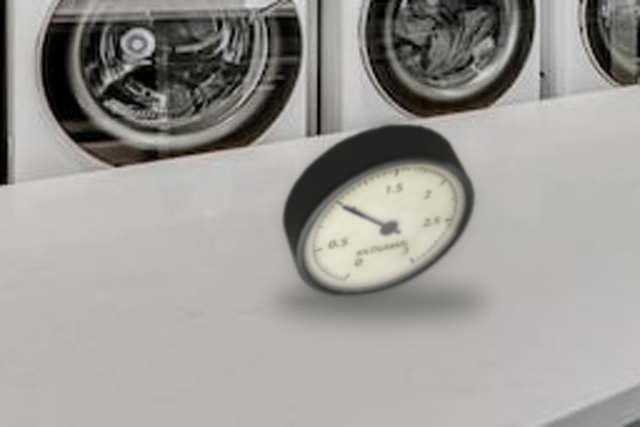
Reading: value=1 unit=kg
